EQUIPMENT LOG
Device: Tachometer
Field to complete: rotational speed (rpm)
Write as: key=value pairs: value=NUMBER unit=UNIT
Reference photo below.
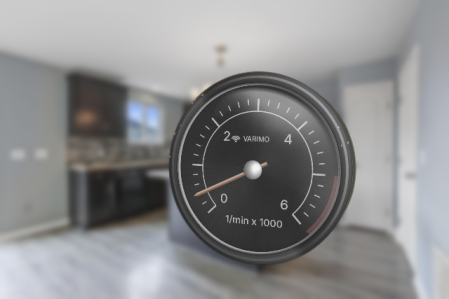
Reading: value=400 unit=rpm
